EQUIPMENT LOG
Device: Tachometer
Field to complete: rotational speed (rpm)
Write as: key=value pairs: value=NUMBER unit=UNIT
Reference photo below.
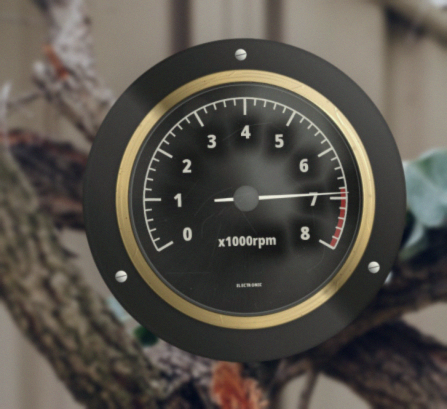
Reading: value=6900 unit=rpm
